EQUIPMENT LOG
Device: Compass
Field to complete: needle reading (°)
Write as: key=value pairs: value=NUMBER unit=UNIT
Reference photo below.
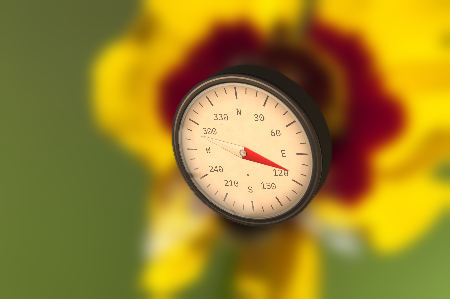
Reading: value=110 unit=°
